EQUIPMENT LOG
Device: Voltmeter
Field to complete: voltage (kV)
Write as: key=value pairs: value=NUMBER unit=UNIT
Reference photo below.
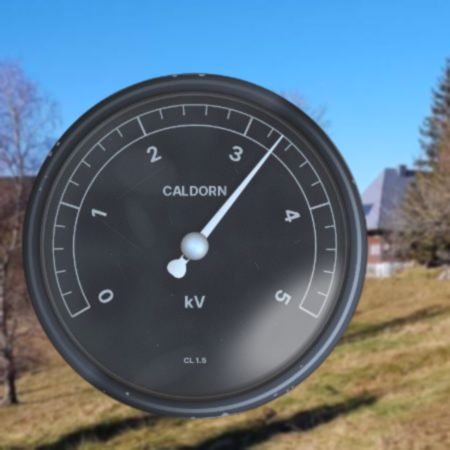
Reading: value=3.3 unit=kV
